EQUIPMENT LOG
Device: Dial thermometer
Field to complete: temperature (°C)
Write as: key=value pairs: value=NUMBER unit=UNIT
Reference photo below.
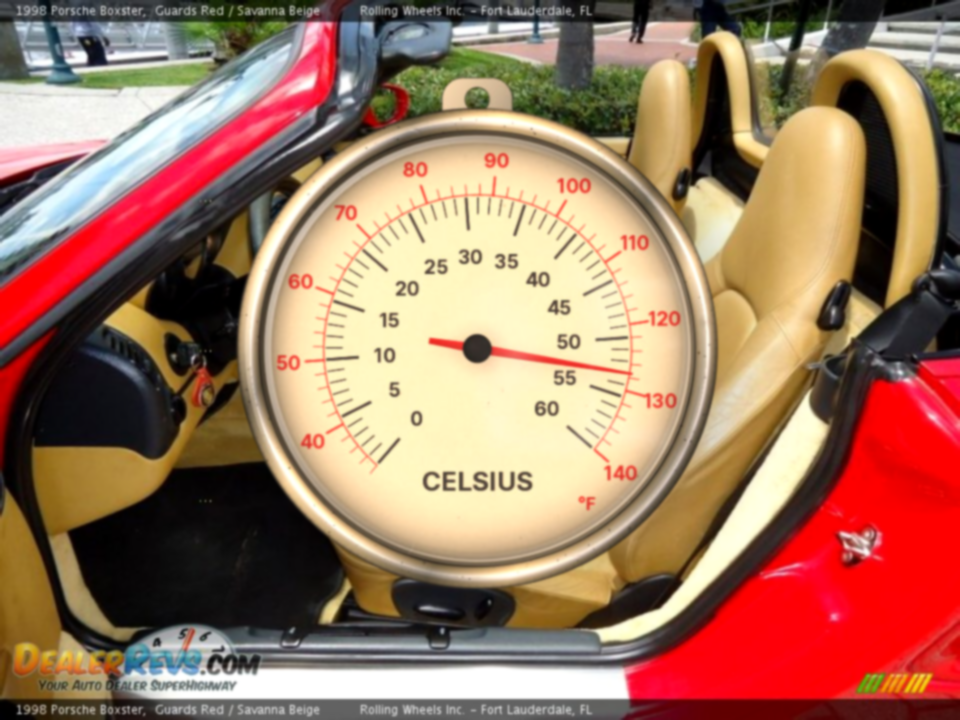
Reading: value=53 unit=°C
